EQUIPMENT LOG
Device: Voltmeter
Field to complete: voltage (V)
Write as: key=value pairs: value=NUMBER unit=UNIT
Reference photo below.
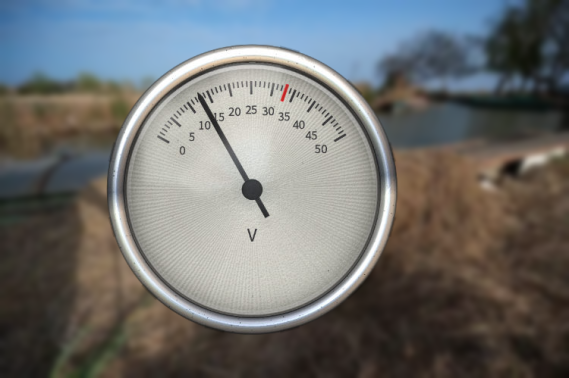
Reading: value=13 unit=V
